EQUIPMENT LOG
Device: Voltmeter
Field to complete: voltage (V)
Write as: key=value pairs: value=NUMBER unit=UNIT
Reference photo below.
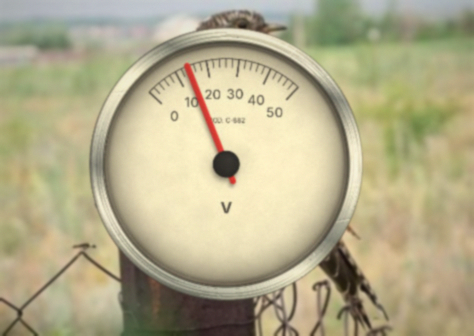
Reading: value=14 unit=V
